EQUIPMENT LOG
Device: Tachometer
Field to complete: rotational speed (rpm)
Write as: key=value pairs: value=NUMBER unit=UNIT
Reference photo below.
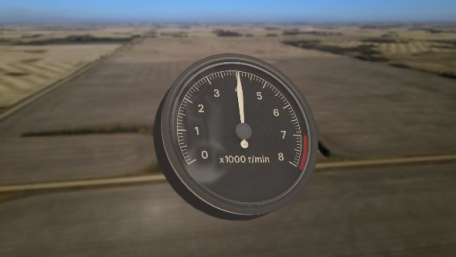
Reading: value=4000 unit=rpm
